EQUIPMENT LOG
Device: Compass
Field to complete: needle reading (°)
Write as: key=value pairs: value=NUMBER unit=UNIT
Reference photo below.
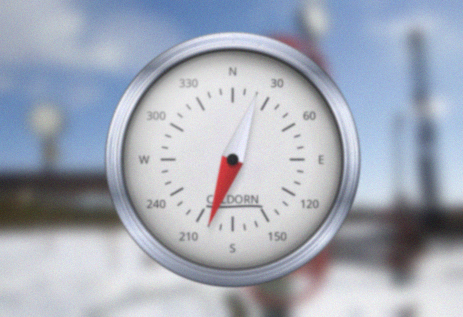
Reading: value=200 unit=°
